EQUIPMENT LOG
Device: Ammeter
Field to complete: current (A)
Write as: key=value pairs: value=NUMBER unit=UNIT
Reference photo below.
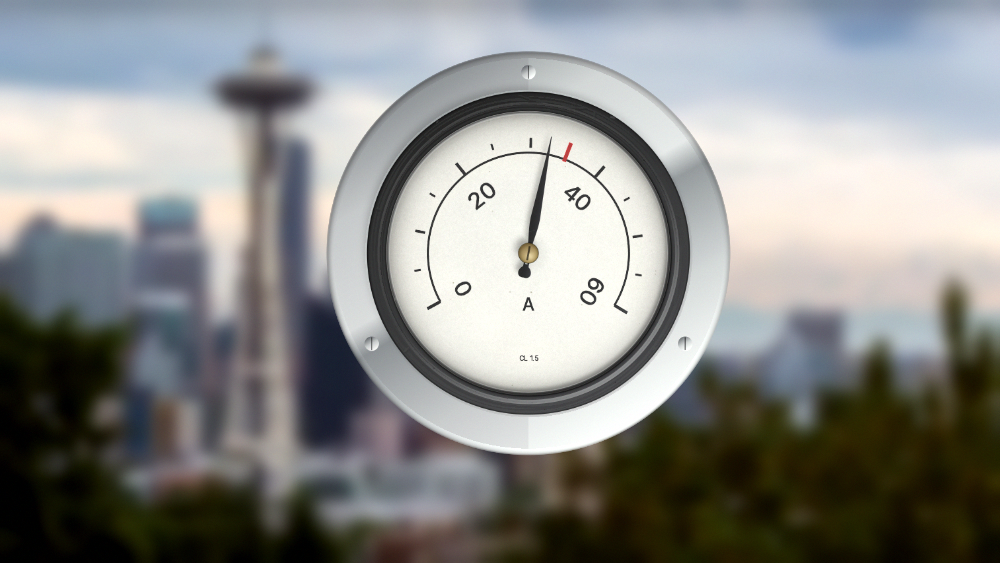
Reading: value=32.5 unit=A
